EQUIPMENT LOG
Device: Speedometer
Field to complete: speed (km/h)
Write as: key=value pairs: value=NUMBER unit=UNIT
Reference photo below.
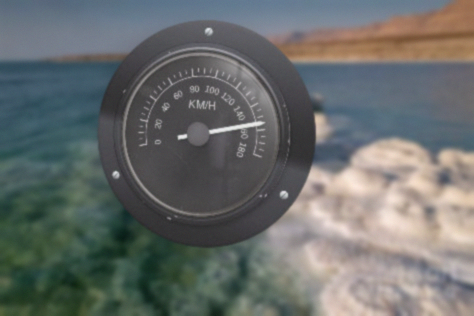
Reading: value=155 unit=km/h
